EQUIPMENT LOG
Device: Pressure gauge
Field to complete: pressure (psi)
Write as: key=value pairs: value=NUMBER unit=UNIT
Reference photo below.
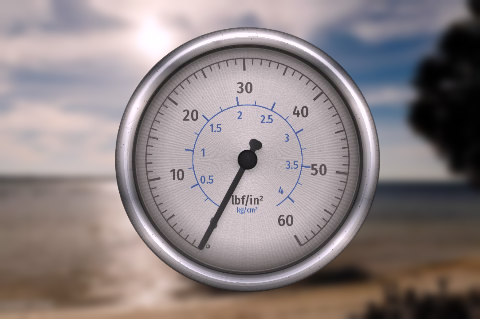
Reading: value=0 unit=psi
